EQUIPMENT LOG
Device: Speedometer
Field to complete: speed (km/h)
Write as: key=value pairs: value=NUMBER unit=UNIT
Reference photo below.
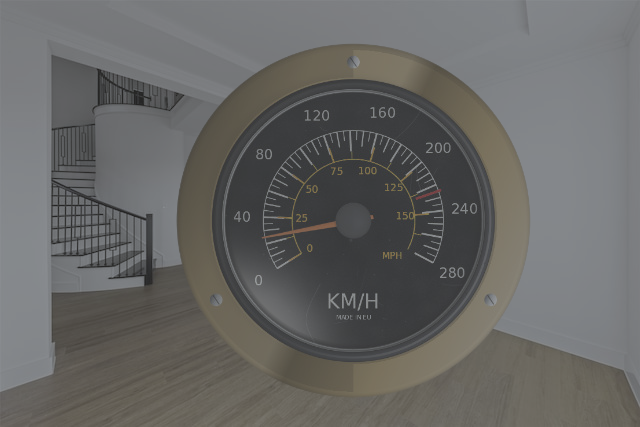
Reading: value=25 unit=km/h
